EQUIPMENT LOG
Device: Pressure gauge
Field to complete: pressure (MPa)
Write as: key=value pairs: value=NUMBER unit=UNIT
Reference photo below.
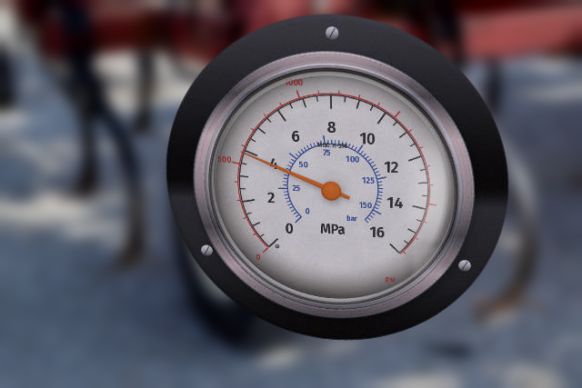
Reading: value=4 unit=MPa
